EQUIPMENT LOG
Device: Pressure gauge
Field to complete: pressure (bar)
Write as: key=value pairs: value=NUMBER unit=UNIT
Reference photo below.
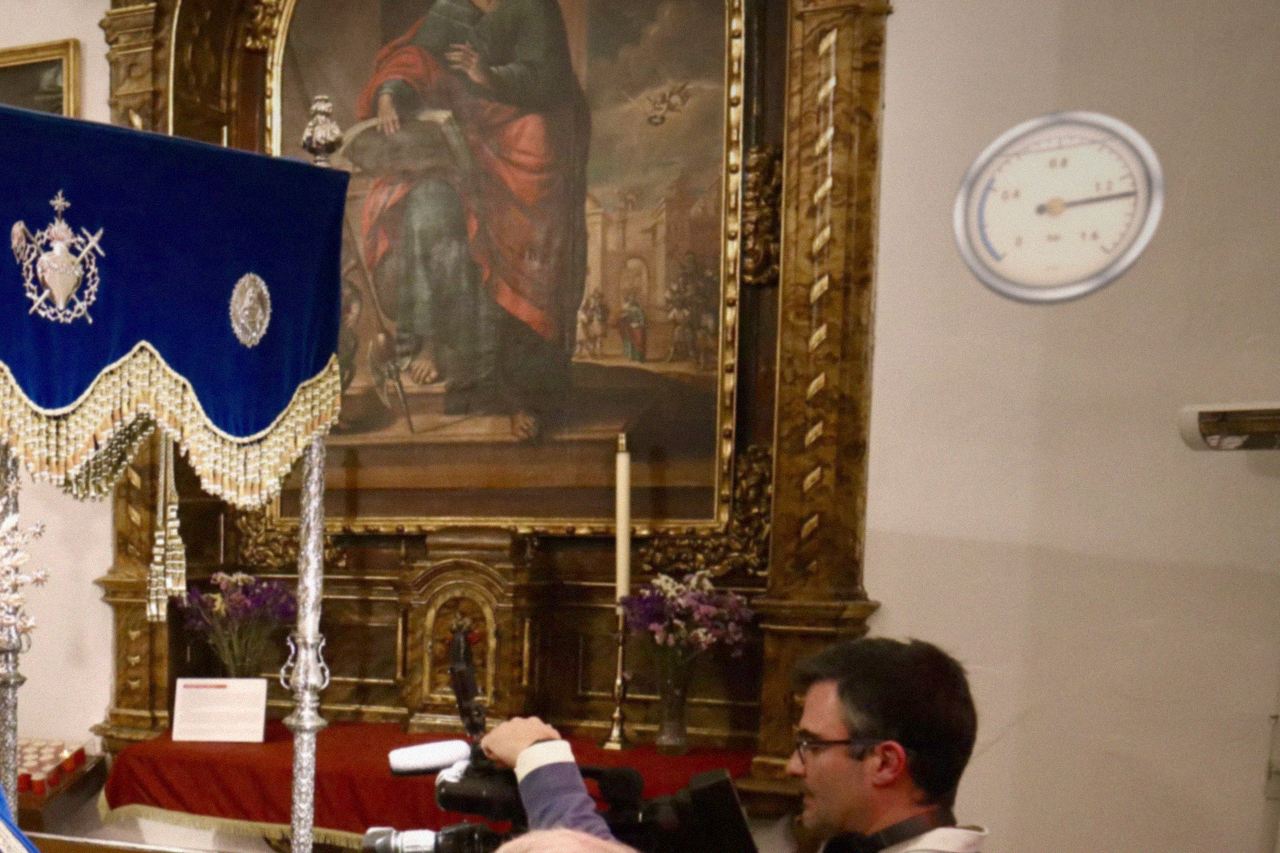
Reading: value=1.3 unit=bar
